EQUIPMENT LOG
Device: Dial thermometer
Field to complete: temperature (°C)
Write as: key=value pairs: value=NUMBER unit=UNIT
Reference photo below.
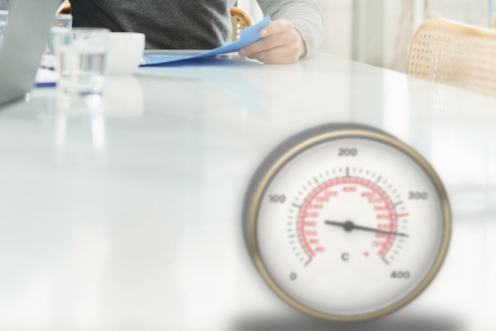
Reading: value=350 unit=°C
